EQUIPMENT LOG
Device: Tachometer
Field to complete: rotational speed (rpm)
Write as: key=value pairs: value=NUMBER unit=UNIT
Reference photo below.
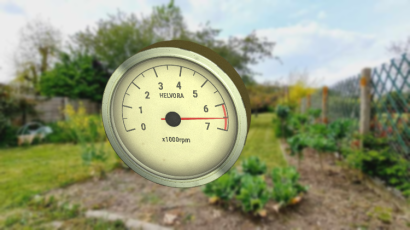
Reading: value=6500 unit=rpm
